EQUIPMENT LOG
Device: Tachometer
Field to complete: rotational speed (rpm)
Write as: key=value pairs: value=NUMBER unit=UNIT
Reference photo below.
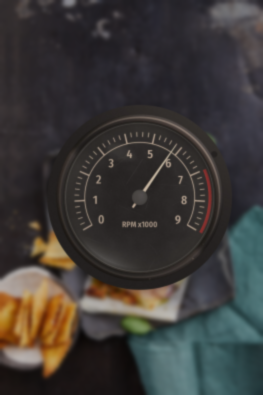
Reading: value=5800 unit=rpm
